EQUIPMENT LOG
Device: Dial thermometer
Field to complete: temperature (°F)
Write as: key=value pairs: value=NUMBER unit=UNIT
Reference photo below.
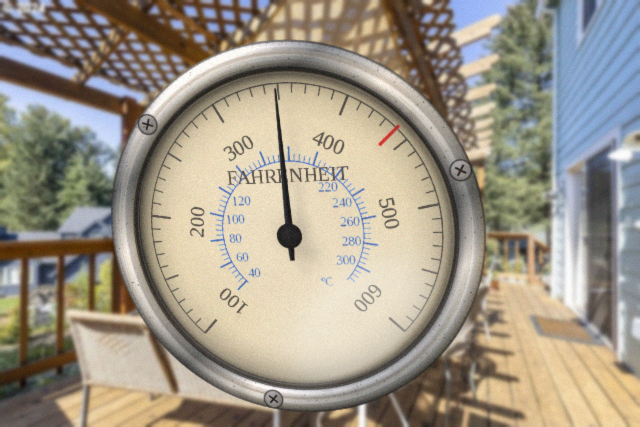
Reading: value=350 unit=°F
